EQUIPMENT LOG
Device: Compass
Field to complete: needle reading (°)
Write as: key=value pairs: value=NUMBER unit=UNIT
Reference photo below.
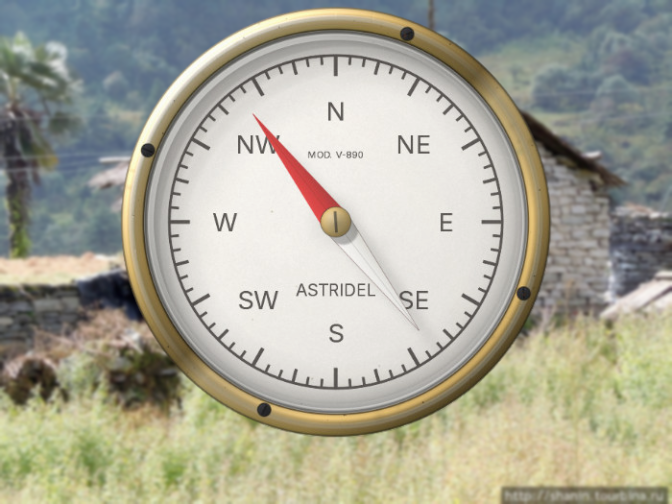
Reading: value=322.5 unit=°
